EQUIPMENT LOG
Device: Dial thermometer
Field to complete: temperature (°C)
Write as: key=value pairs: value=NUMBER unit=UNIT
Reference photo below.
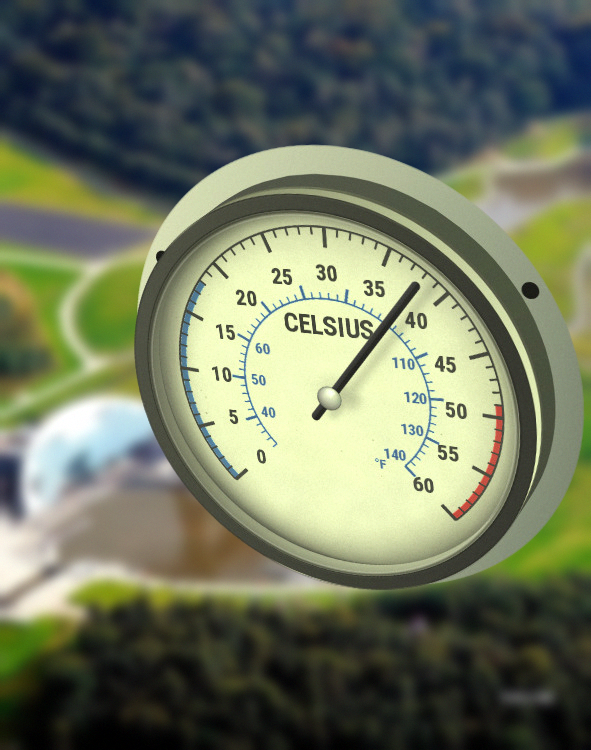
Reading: value=38 unit=°C
